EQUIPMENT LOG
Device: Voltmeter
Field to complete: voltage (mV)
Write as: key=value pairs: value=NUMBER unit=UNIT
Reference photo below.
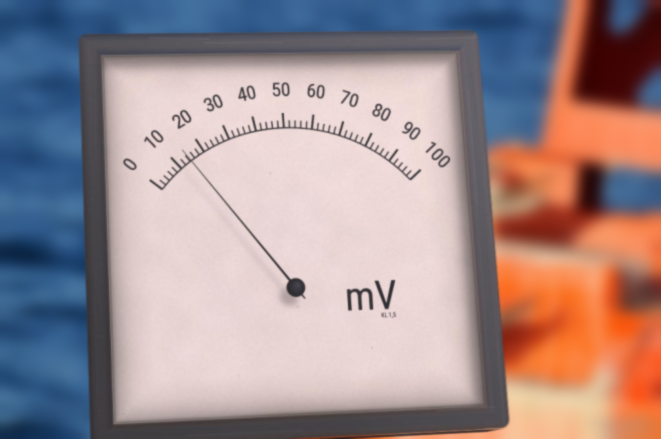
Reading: value=14 unit=mV
